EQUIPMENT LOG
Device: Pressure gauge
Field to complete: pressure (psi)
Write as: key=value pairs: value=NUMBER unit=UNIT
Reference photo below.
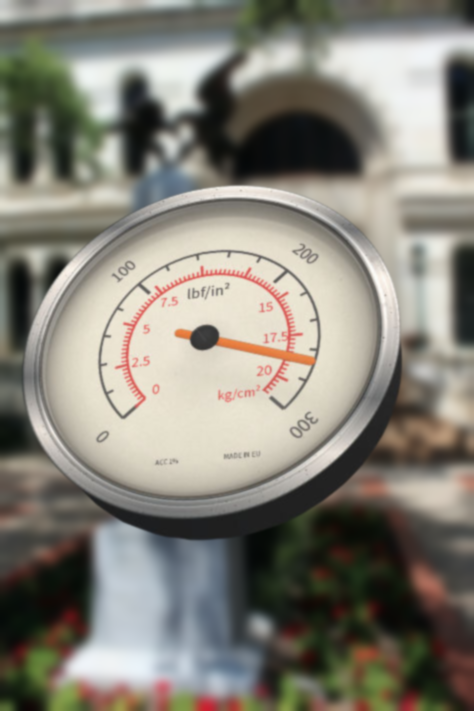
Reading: value=270 unit=psi
